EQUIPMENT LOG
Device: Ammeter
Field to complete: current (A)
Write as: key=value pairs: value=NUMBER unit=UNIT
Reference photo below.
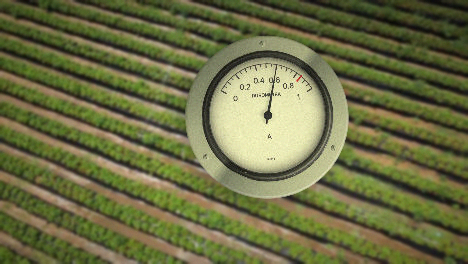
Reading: value=0.6 unit=A
